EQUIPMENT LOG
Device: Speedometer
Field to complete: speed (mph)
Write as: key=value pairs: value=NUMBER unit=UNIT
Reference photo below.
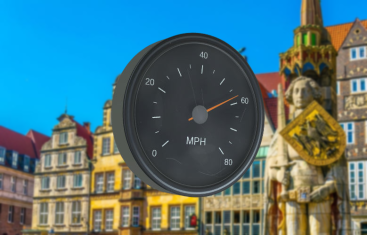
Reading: value=57.5 unit=mph
